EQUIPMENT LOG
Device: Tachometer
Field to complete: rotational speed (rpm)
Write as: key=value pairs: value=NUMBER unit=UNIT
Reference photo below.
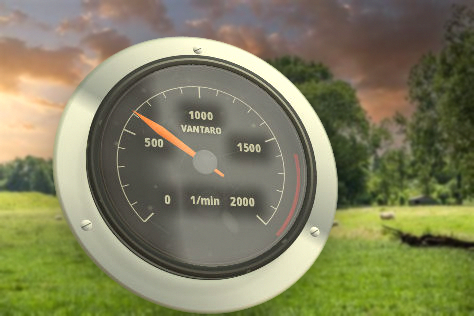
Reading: value=600 unit=rpm
